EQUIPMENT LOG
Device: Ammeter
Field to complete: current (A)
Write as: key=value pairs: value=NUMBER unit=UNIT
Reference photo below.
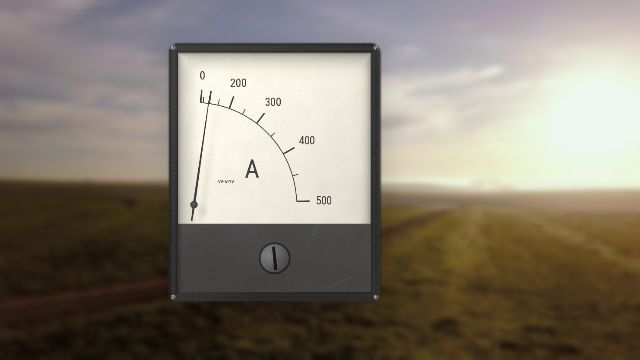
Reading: value=100 unit=A
